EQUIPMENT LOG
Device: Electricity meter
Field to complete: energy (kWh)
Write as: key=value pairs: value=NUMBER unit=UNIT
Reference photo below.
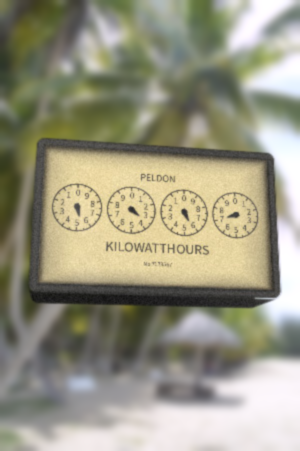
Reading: value=5357 unit=kWh
